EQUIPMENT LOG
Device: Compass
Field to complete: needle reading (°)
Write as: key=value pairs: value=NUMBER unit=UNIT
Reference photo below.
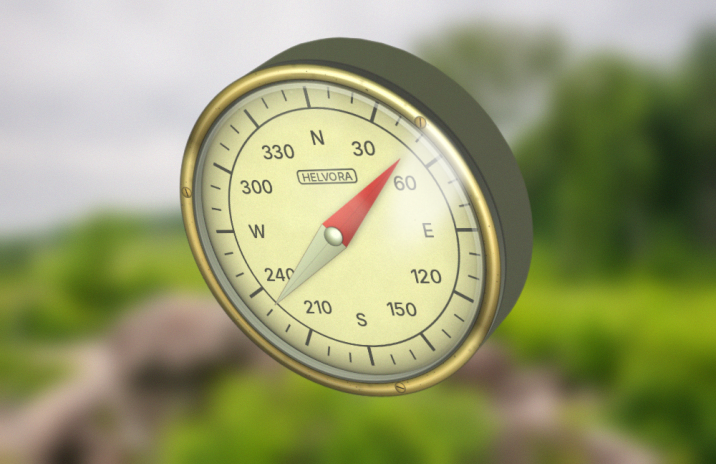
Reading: value=50 unit=°
